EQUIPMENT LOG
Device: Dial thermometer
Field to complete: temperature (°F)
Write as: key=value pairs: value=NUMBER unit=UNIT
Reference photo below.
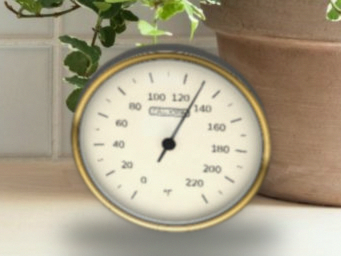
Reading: value=130 unit=°F
